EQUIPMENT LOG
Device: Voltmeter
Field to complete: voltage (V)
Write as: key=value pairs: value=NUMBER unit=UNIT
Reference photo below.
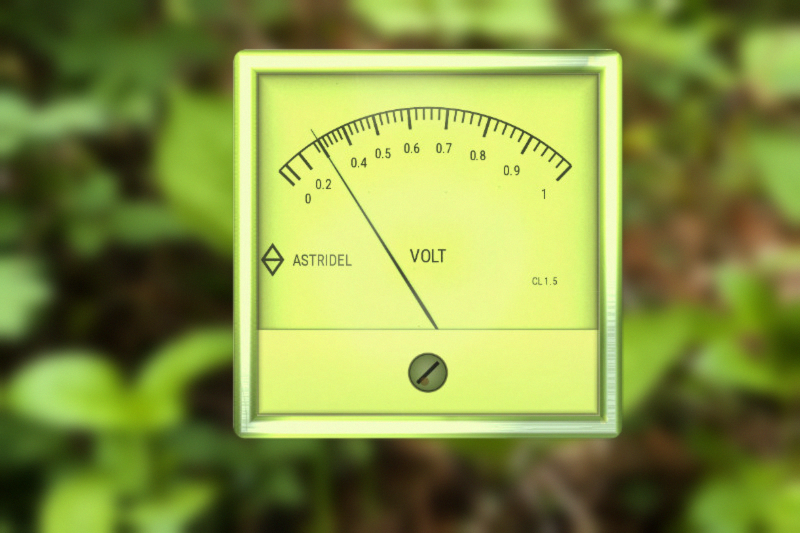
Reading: value=0.3 unit=V
